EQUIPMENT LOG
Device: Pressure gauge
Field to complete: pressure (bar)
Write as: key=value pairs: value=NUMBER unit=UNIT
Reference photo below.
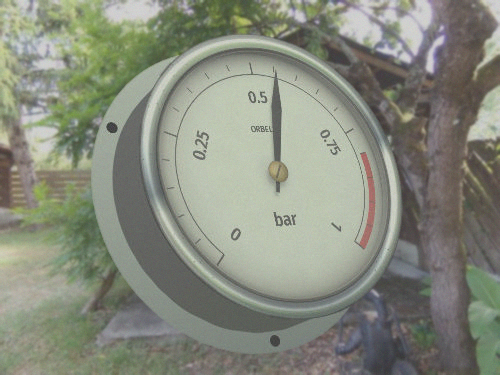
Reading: value=0.55 unit=bar
